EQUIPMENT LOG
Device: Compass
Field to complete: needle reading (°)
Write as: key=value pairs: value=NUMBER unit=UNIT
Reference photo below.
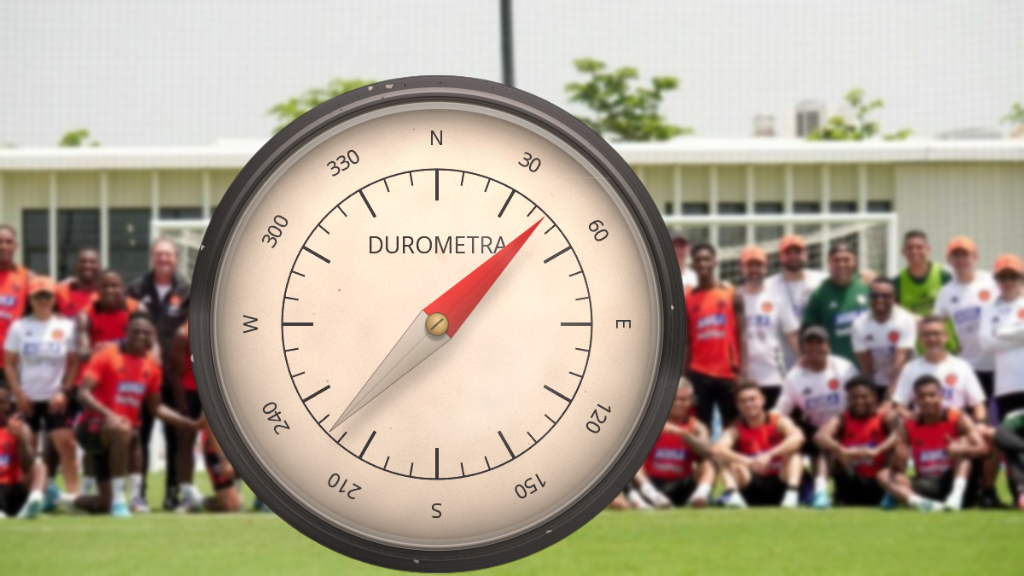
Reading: value=45 unit=°
